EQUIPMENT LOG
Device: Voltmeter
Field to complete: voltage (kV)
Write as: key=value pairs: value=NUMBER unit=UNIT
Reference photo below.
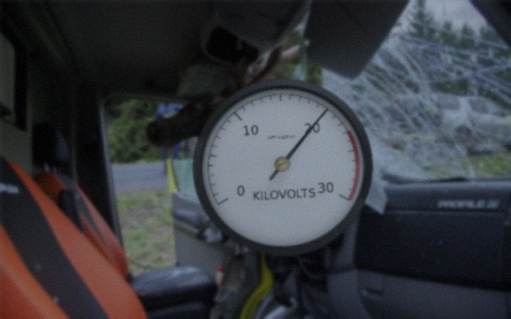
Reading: value=20 unit=kV
